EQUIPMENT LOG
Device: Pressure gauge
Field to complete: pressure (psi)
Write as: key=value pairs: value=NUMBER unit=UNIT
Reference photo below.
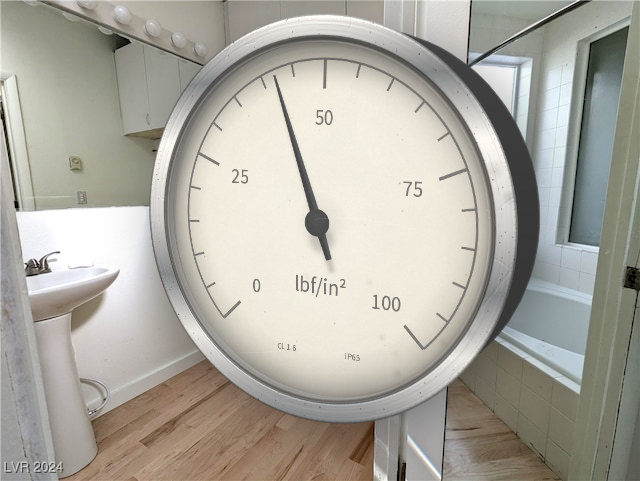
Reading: value=42.5 unit=psi
